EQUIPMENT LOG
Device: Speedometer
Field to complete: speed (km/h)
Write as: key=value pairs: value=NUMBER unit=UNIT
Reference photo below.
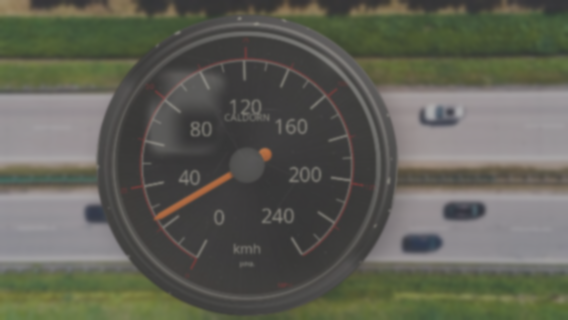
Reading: value=25 unit=km/h
